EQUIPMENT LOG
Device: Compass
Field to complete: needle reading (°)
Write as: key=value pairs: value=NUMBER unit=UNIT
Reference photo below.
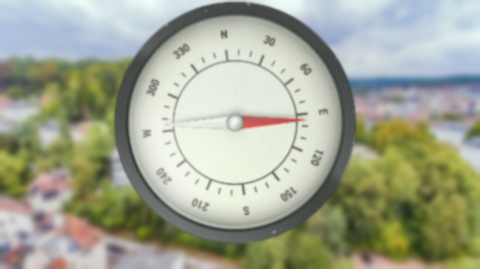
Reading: value=95 unit=°
